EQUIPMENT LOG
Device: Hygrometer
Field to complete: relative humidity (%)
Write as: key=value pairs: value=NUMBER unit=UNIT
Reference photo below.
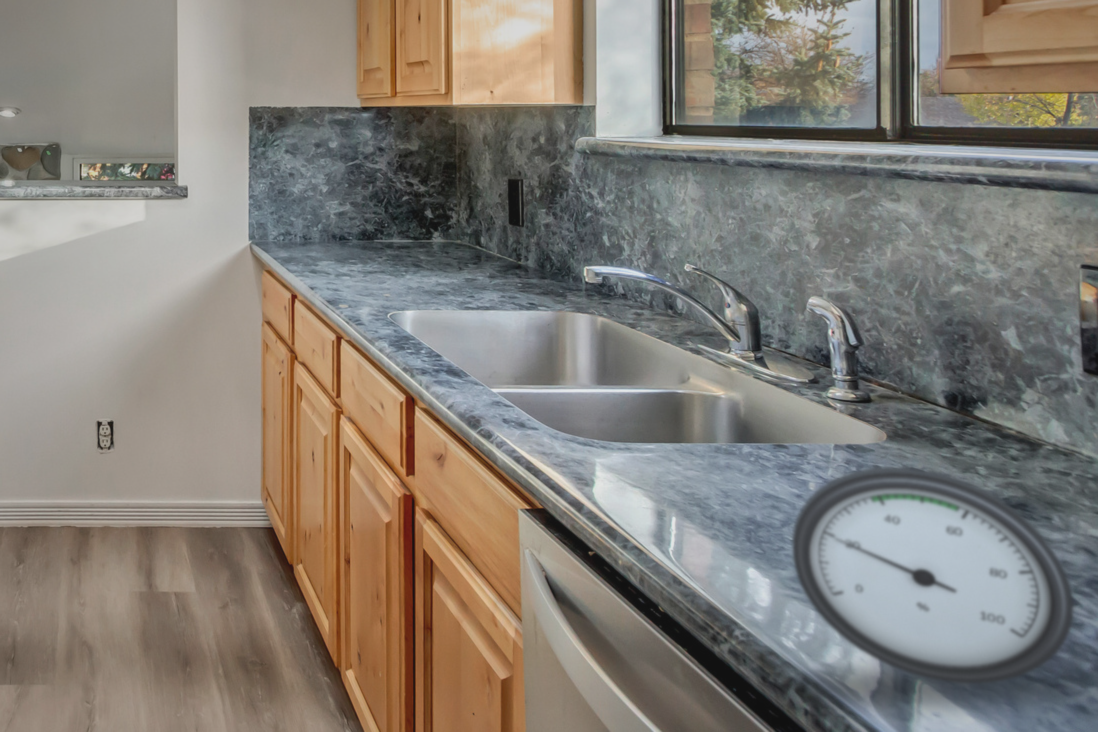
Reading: value=20 unit=%
